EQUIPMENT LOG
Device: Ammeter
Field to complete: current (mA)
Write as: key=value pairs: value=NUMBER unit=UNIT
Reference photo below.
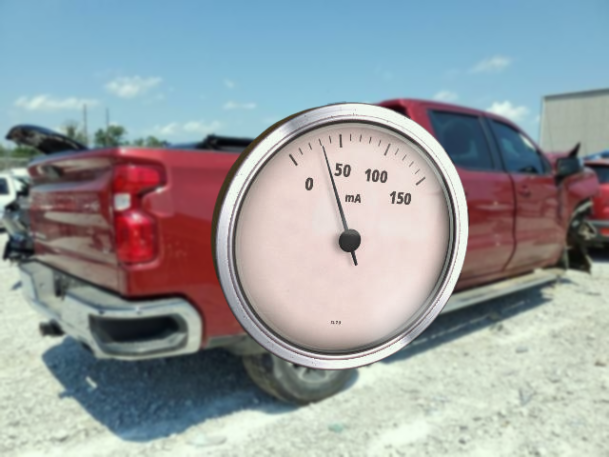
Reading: value=30 unit=mA
